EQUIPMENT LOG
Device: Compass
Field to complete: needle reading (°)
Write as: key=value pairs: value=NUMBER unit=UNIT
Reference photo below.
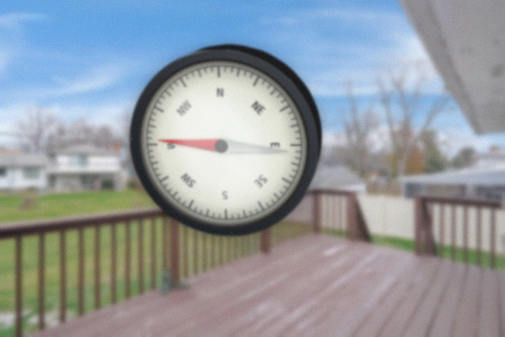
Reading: value=275 unit=°
